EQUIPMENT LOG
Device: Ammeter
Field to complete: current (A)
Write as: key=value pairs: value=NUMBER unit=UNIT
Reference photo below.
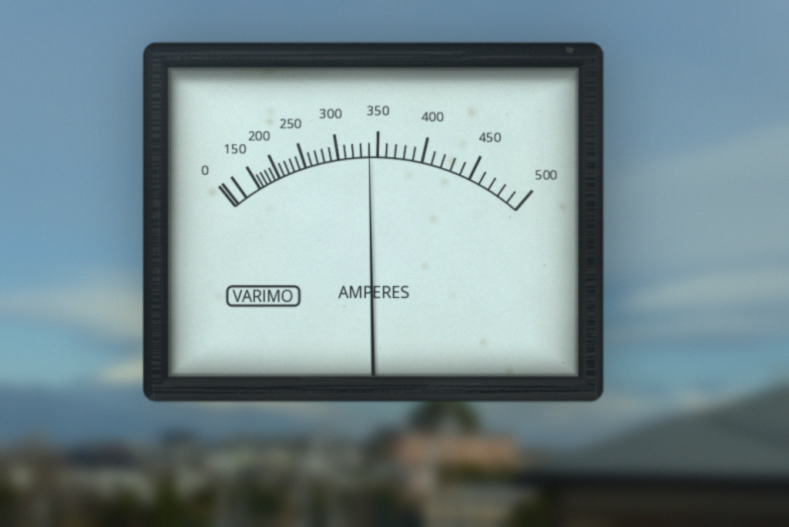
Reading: value=340 unit=A
